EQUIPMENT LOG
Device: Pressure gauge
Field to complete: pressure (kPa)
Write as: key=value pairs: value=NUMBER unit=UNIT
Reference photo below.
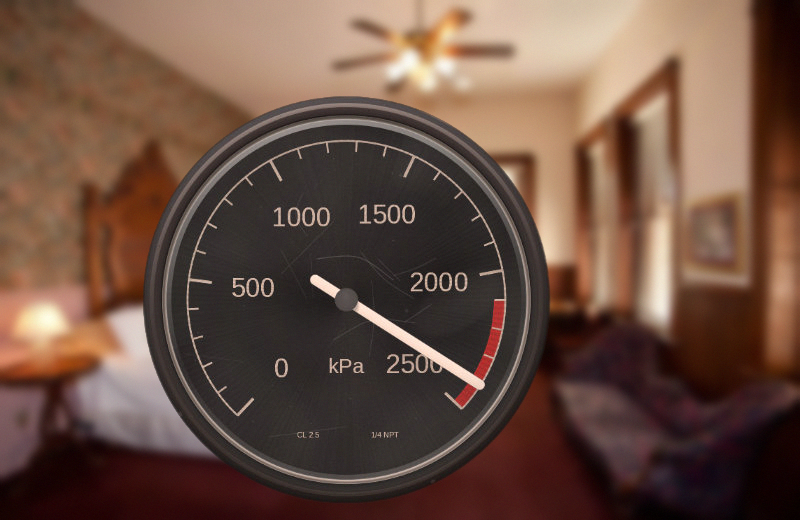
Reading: value=2400 unit=kPa
